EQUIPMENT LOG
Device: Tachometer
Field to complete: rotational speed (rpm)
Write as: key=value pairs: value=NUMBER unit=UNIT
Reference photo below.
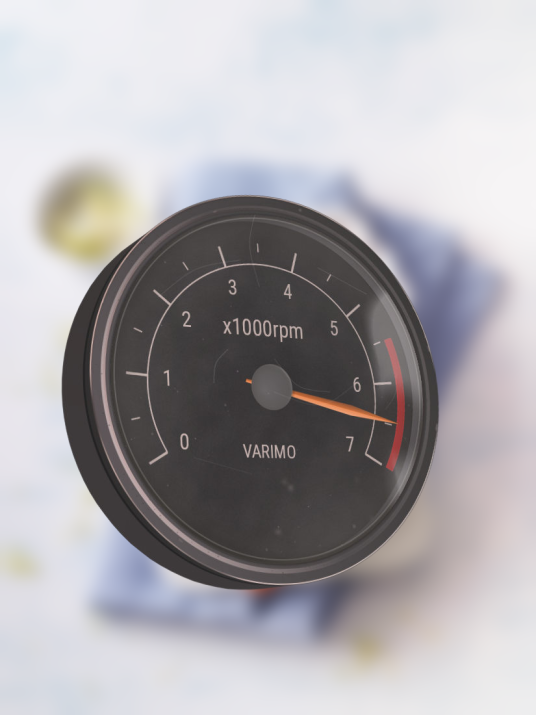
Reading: value=6500 unit=rpm
